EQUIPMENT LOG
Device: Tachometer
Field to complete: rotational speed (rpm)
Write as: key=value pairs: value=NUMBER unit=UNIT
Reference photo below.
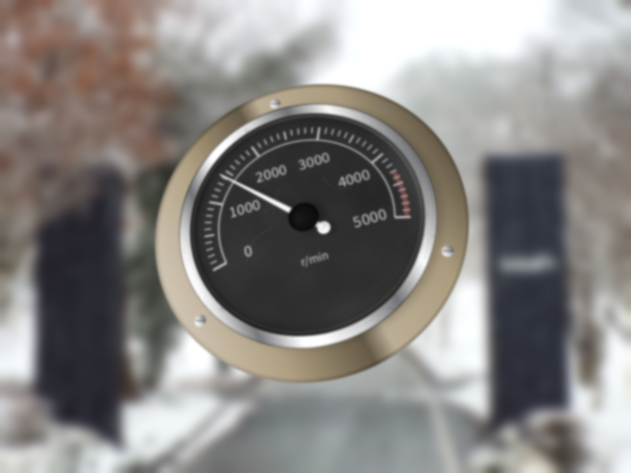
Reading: value=1400 unit=rpm
